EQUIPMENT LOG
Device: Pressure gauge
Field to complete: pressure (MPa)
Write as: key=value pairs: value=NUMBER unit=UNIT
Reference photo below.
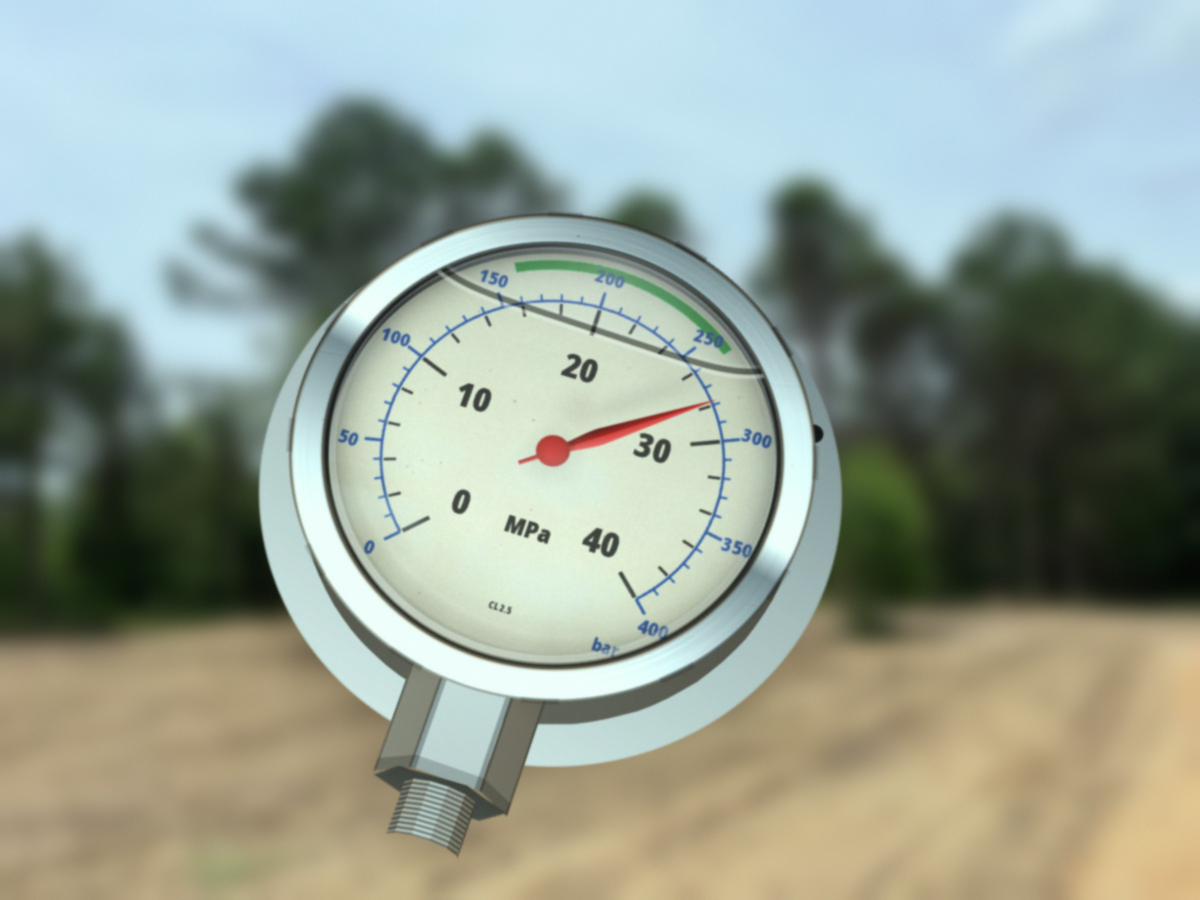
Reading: value=28 unit=MPa
